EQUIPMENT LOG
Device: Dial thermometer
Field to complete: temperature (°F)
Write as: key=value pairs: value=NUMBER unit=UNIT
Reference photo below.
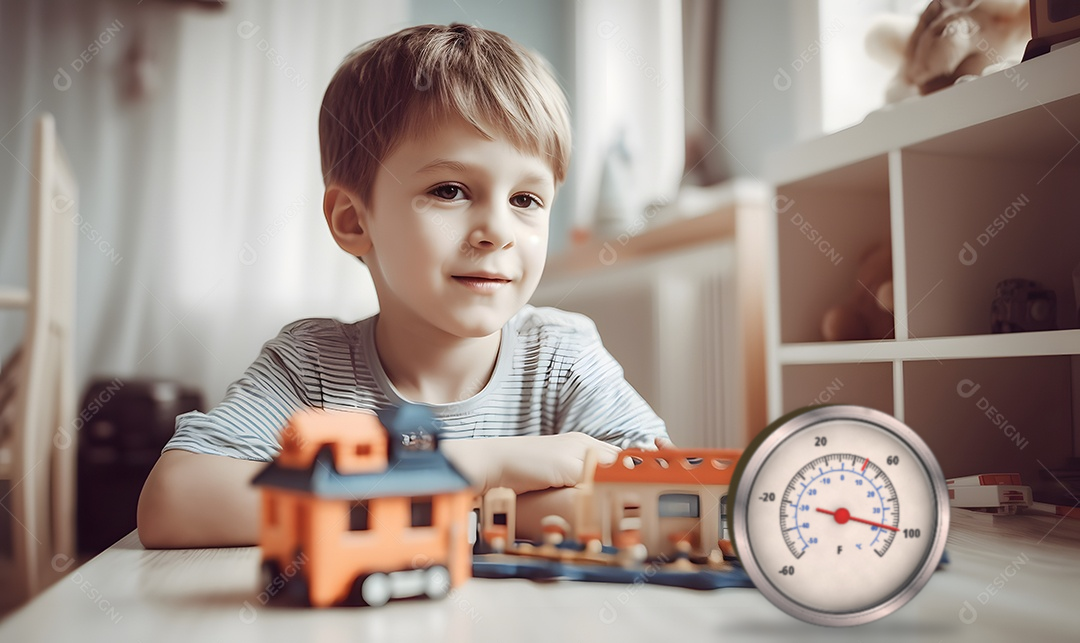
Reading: value=100 unit=°F
